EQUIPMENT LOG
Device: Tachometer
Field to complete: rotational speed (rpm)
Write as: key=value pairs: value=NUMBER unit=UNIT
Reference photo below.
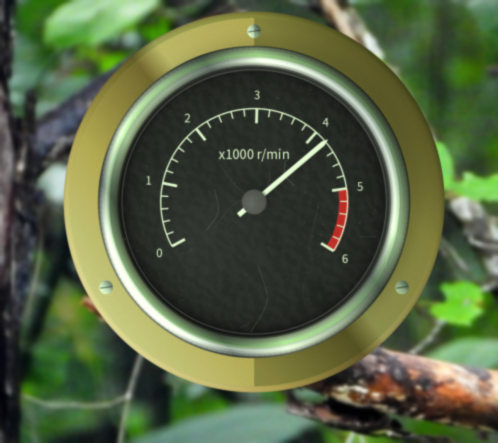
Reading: value=4200 unit=rpm
